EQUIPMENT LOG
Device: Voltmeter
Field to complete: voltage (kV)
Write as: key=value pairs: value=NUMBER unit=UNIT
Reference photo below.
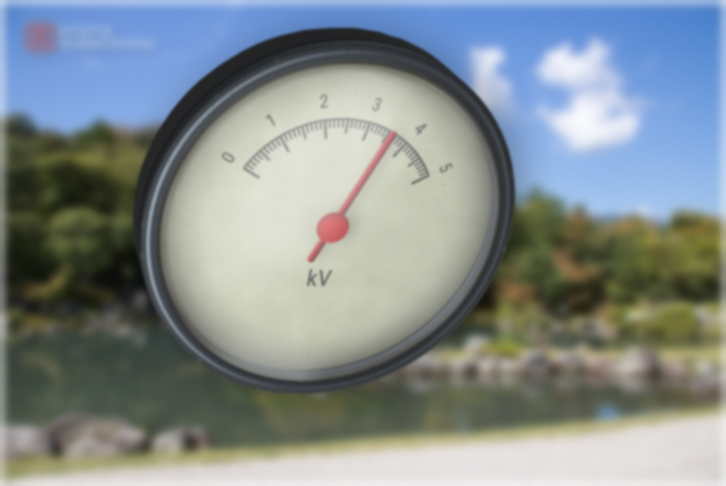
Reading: value=3.5 unit=kV
